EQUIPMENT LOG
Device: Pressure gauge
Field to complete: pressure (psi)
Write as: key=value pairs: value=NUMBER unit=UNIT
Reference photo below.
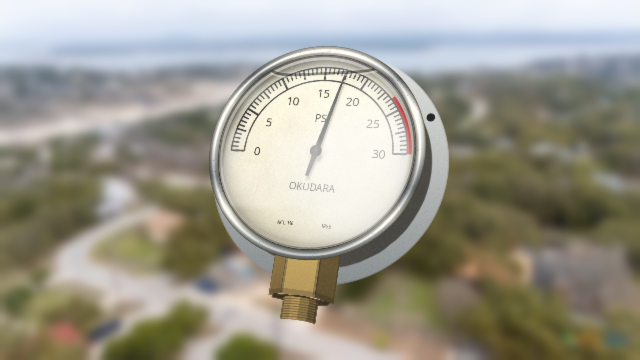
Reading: value=17.5 unit=psi
